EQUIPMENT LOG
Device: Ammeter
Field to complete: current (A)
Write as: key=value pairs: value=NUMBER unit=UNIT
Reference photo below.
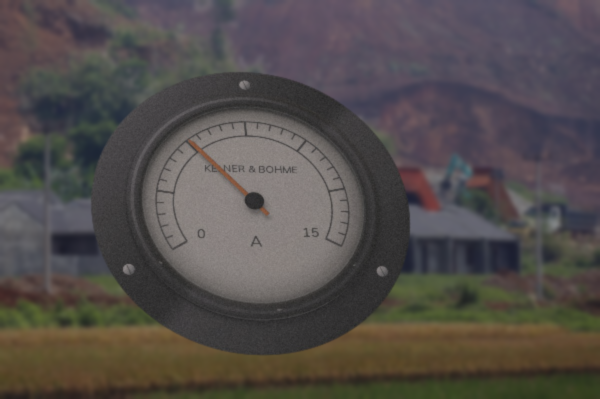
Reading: value=5 unit=A
